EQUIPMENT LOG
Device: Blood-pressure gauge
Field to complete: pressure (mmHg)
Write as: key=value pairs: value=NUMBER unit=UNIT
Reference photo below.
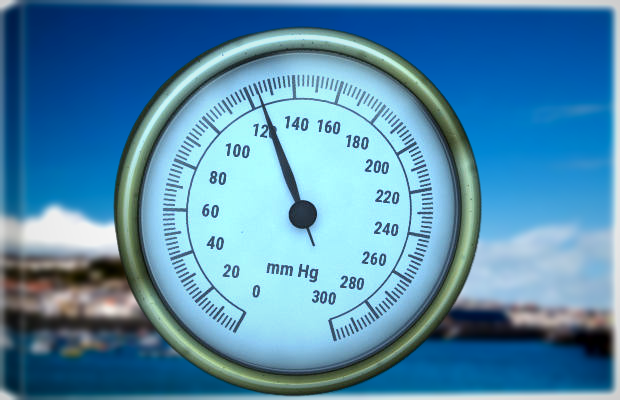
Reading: value=124 unit=mmHg
